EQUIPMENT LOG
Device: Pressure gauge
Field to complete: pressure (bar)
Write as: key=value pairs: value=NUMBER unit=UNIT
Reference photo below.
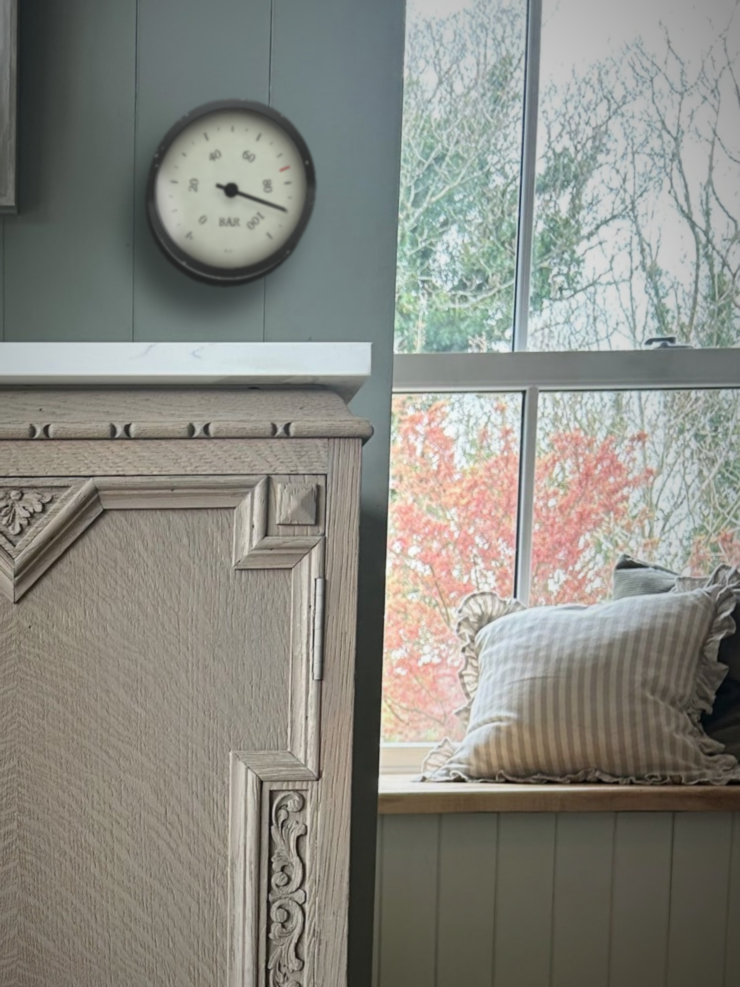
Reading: value=90 unit=bar
